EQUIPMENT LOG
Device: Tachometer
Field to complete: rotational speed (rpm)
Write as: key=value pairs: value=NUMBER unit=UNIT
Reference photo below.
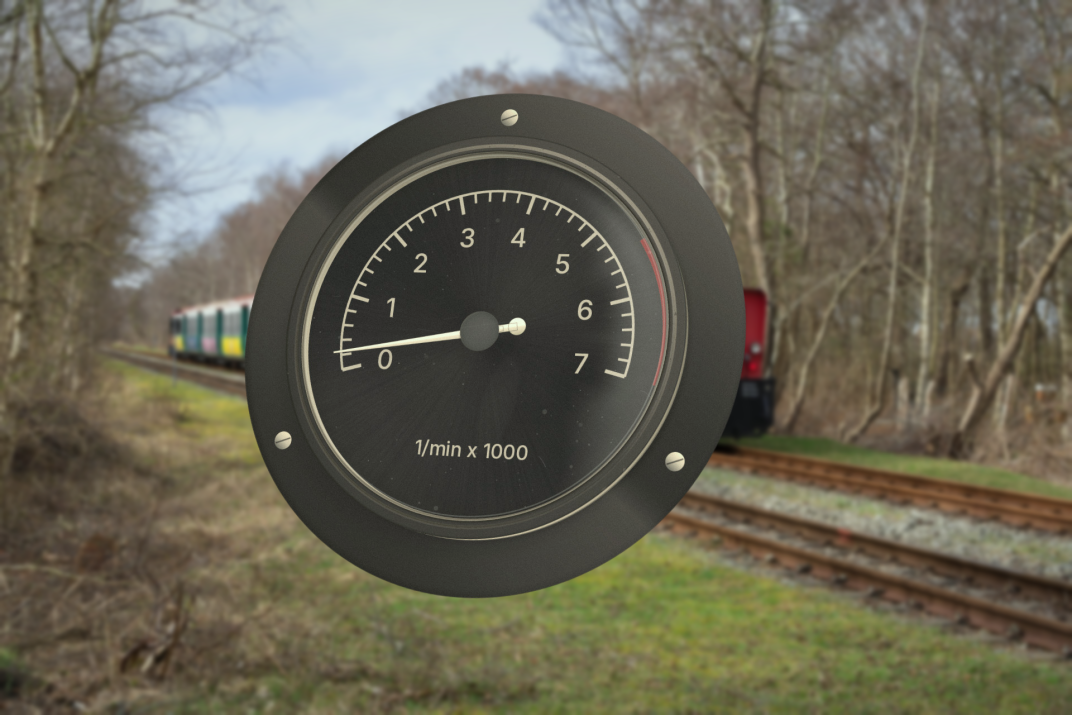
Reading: value=200 unit=rpm
